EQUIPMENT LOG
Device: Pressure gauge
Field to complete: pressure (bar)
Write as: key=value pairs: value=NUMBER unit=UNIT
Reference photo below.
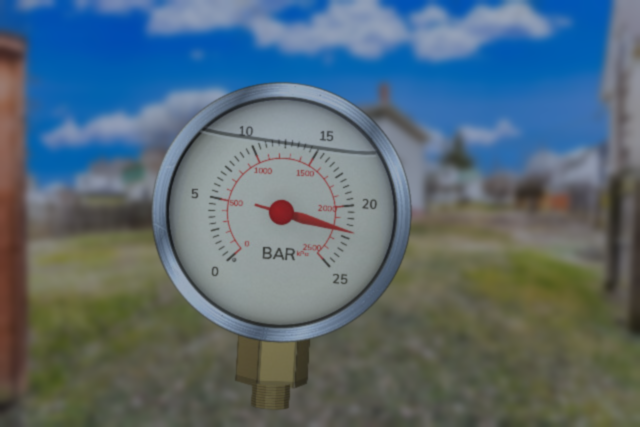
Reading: value=22 unit=bar
